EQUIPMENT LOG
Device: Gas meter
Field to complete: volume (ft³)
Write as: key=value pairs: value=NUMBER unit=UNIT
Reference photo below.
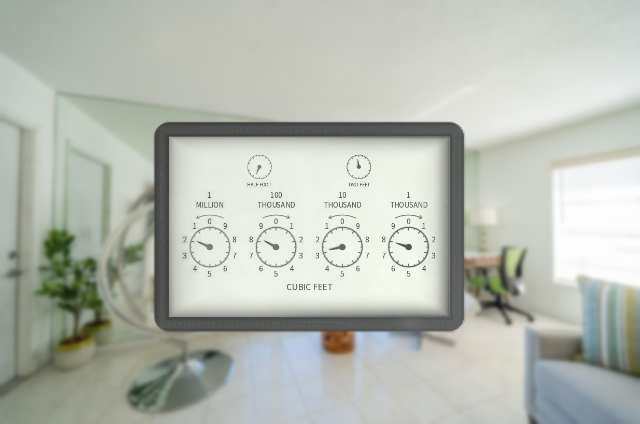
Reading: value=182800 unit=ft³
